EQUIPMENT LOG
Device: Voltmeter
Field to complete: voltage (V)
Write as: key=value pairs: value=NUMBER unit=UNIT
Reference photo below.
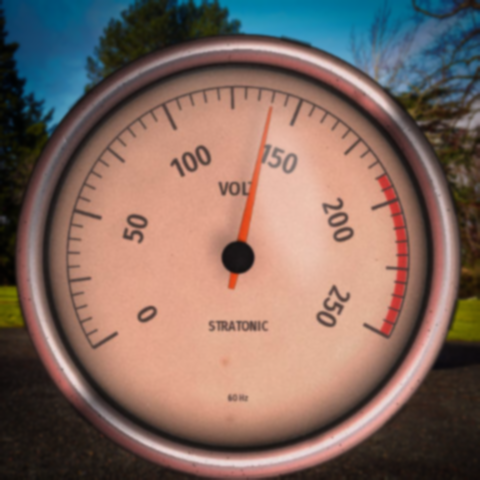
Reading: value=140 unit=V
